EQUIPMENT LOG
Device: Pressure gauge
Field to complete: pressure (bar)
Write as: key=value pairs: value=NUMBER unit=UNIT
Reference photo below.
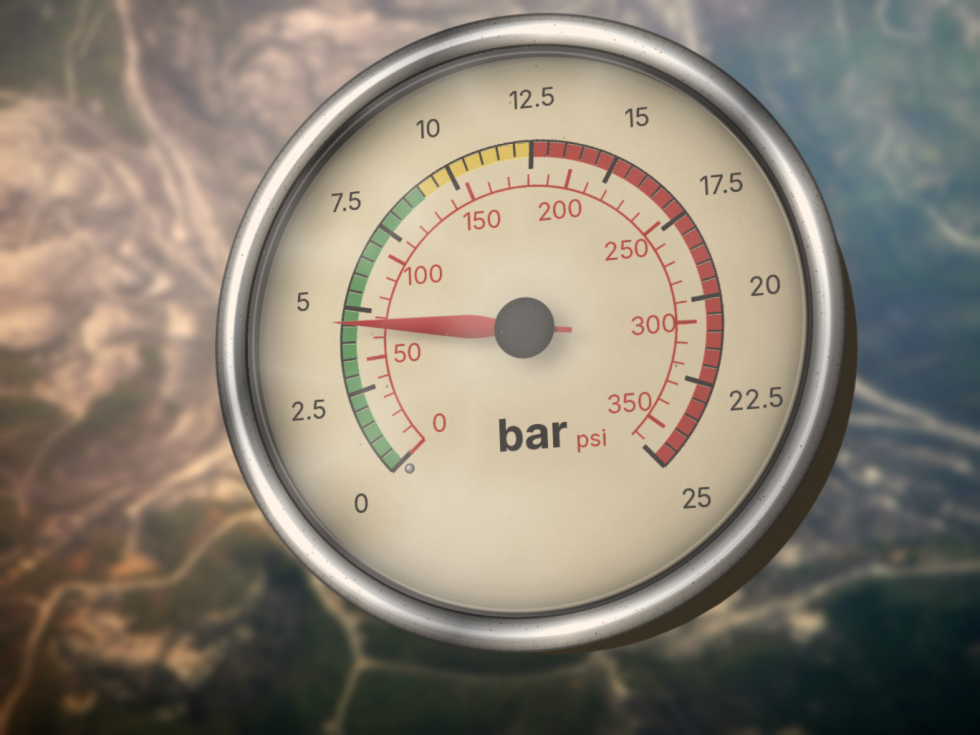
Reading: value=4.5 unit=bar
